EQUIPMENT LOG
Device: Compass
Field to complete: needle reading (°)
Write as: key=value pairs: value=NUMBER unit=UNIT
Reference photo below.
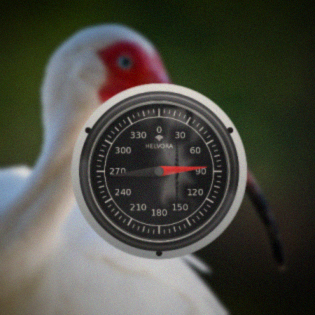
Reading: value=85 unit=°
